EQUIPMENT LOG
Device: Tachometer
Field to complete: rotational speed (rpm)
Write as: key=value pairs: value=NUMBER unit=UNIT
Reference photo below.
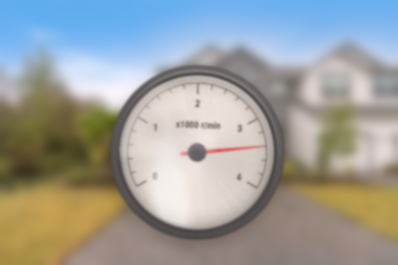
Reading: value=3400 unit=rpm
